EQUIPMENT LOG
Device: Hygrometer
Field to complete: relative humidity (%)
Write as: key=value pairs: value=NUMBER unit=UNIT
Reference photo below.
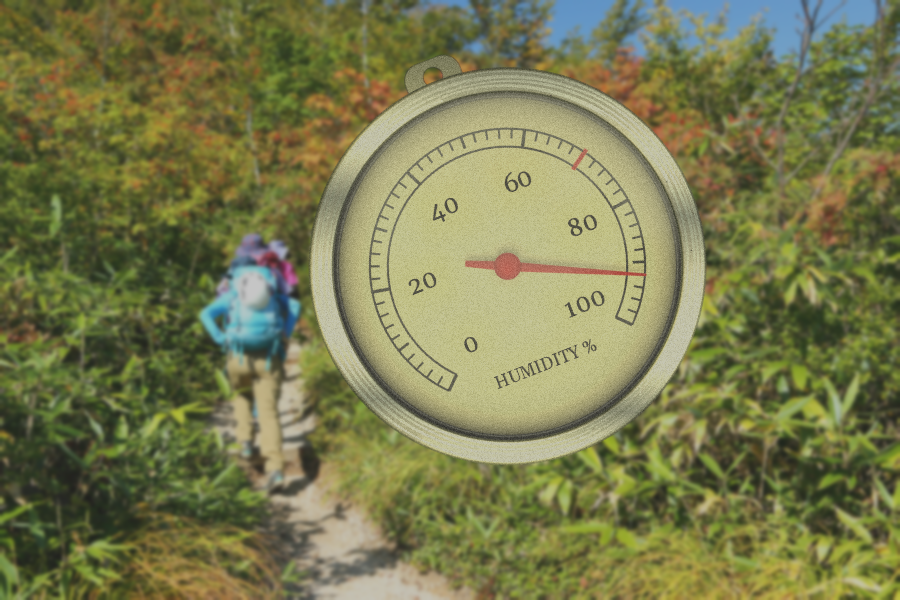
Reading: value=92 unit=%
